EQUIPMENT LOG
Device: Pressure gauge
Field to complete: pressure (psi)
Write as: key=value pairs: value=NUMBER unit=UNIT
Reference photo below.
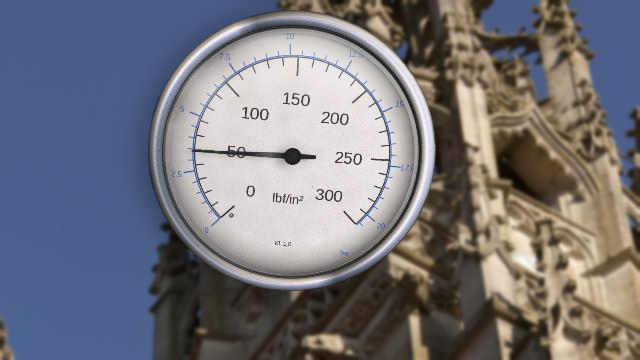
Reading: value=50 unit=psi
